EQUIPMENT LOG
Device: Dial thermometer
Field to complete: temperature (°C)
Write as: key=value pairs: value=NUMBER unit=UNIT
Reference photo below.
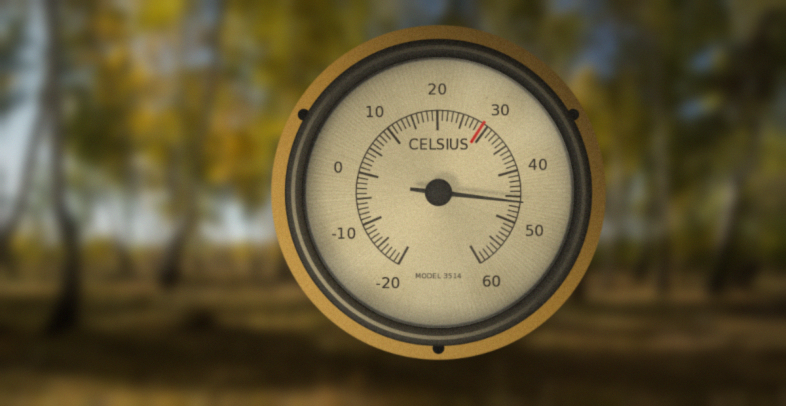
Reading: value=46 unit=°C
